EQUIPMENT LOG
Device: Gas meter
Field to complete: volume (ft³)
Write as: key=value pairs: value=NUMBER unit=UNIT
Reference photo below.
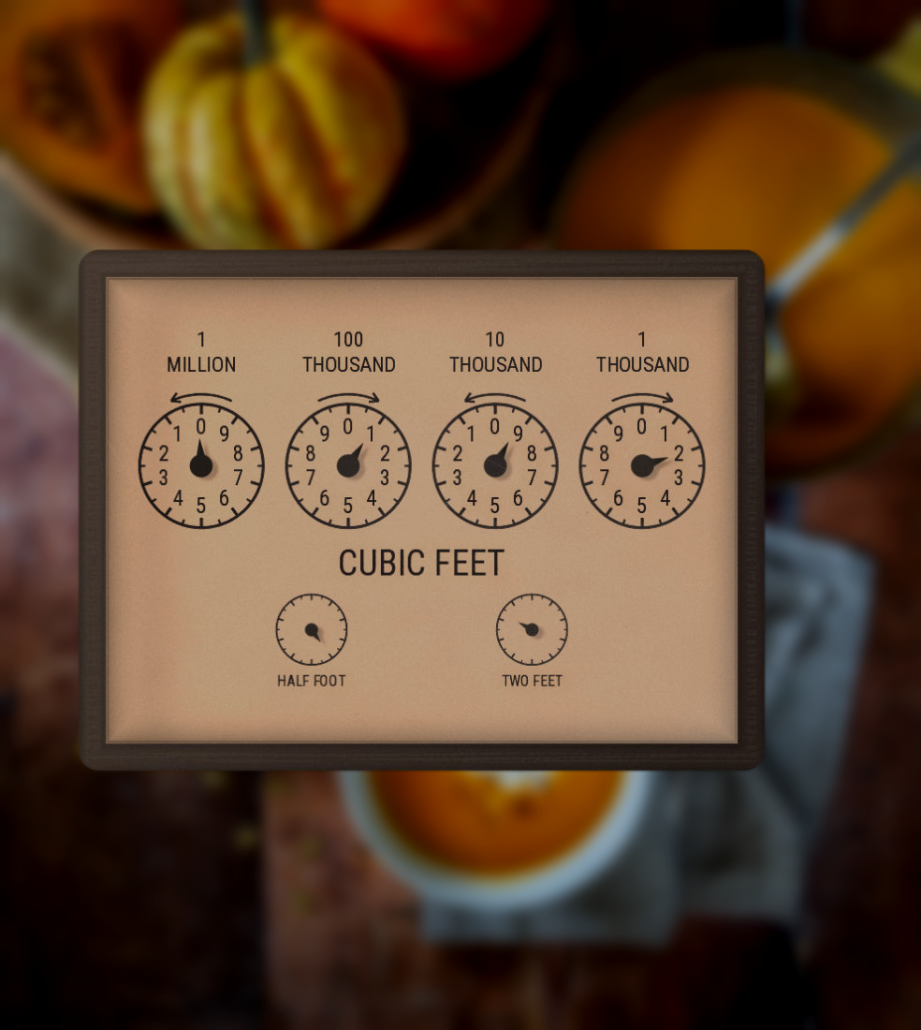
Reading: value=9200 unit=ft³
